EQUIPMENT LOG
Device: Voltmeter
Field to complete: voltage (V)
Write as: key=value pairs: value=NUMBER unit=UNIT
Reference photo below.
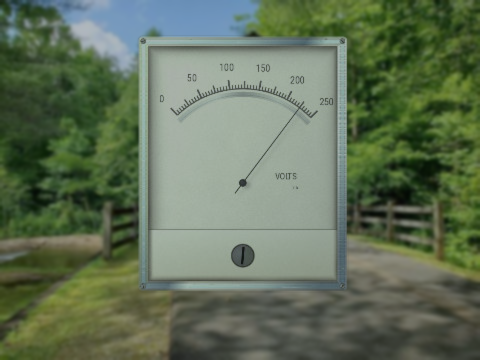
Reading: value=225 unit=V
